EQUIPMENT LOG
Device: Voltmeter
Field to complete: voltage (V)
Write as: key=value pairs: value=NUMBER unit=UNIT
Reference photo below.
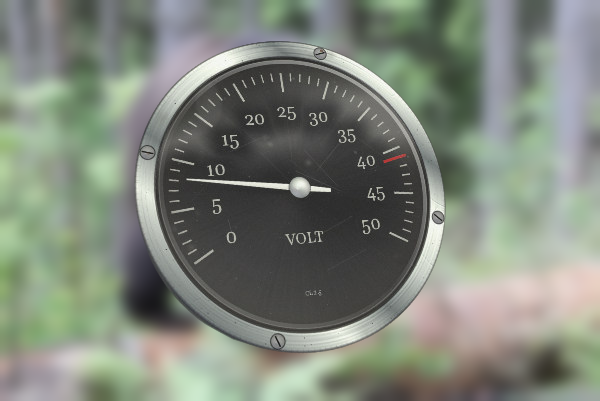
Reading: value=8 unit=V
